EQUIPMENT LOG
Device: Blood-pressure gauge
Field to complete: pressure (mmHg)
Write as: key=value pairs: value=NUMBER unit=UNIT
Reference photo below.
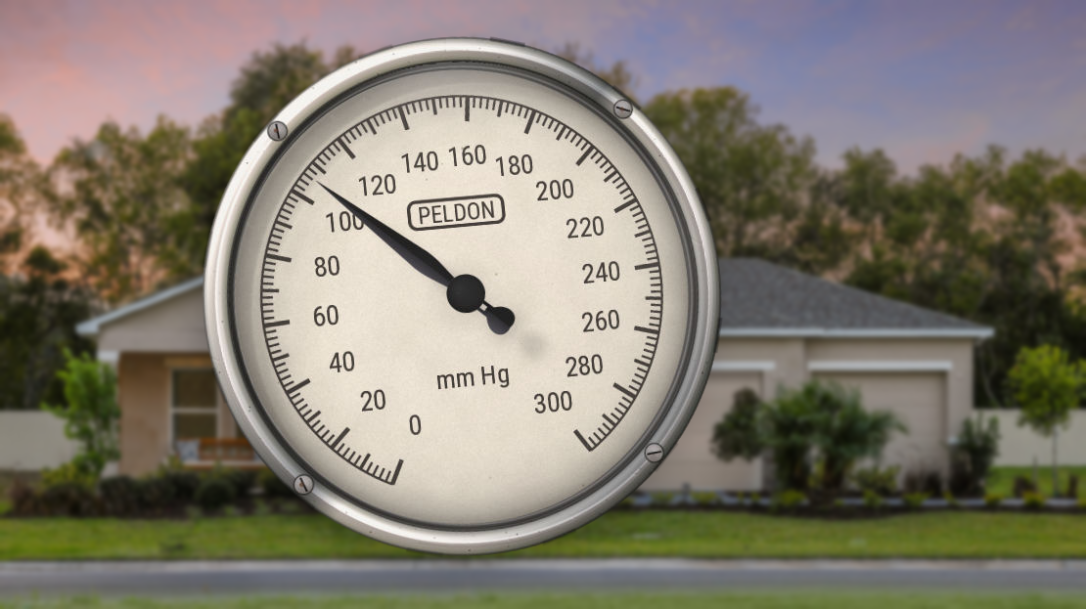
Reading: value=106 unit=mmHg
